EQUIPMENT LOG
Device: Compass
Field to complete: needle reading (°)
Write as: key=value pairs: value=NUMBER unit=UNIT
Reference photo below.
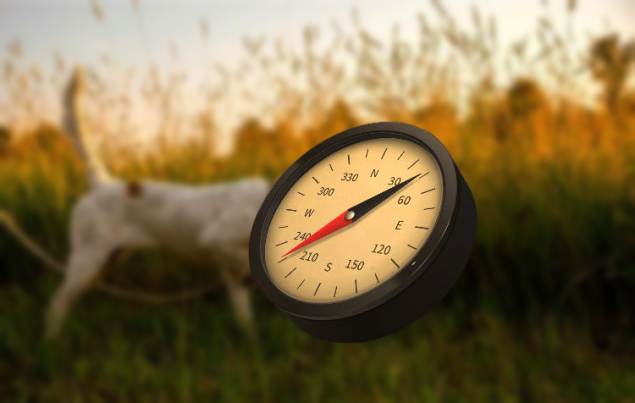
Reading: value=225 unit=°
